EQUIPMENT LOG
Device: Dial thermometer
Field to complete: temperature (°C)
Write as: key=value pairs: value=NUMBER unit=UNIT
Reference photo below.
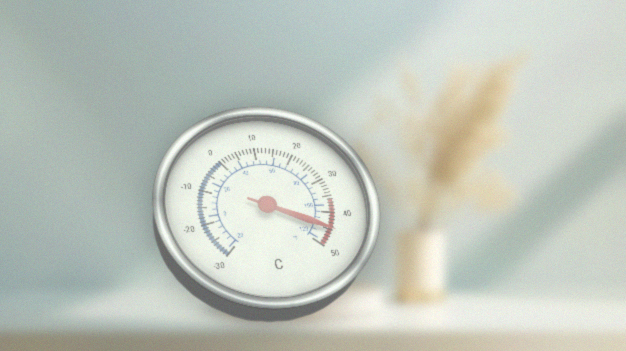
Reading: value=45 unit=°C
